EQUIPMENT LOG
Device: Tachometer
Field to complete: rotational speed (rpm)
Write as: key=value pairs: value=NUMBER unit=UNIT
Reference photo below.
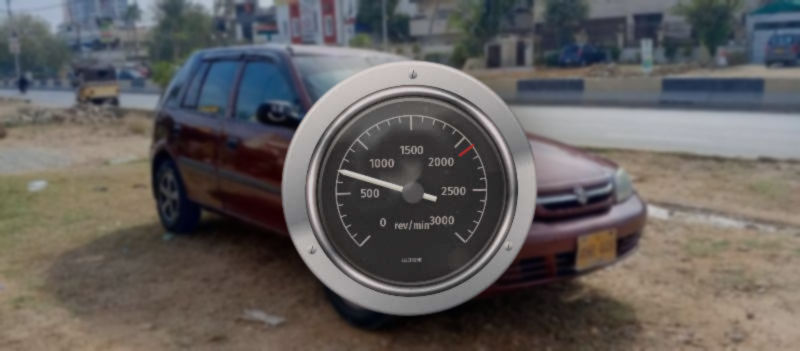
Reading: value=700 unit=rpm
